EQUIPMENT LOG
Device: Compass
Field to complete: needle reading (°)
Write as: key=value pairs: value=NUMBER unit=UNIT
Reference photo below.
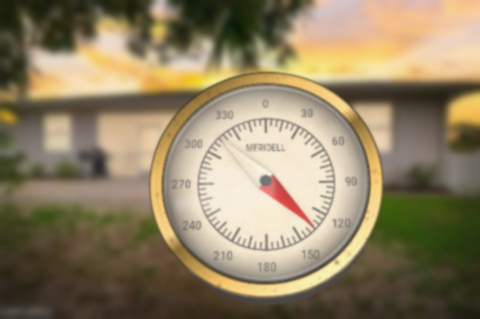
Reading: value=135 unit=°
